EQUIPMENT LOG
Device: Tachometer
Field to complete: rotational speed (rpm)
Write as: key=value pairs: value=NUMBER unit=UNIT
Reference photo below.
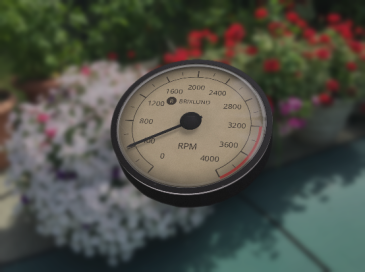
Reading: value=400 unit=rpm
